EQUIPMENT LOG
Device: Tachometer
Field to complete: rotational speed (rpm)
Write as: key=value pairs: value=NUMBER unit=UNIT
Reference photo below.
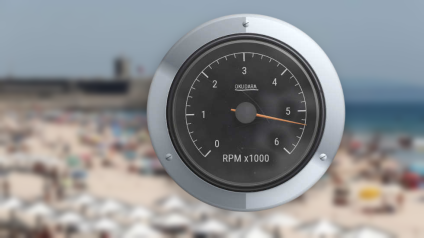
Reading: value=5300 unit=rpm
